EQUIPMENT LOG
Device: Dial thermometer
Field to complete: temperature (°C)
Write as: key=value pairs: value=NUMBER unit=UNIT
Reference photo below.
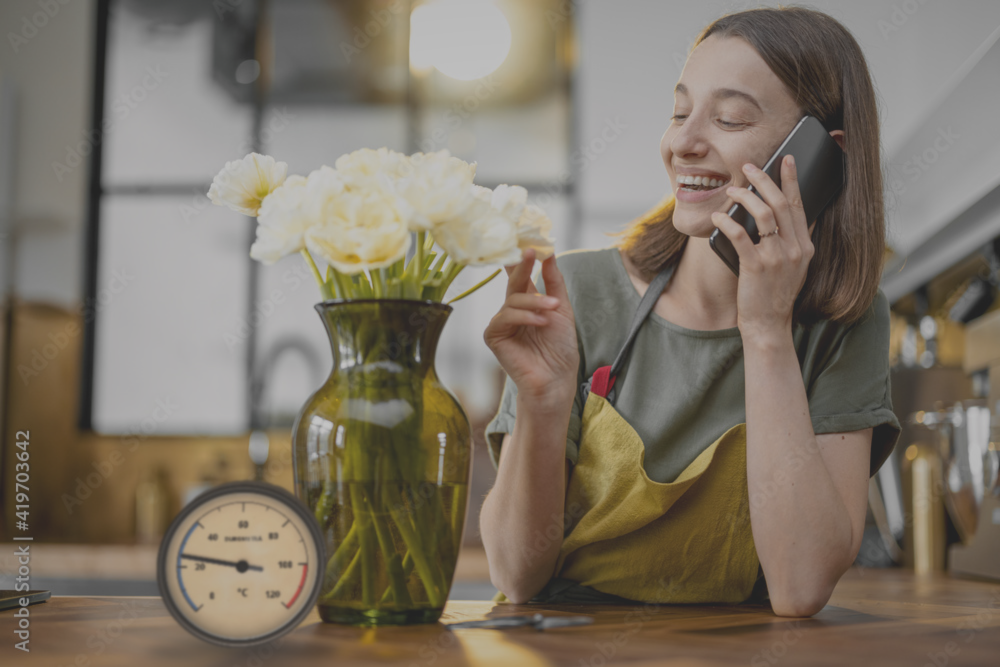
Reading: value=25 unit=°C
